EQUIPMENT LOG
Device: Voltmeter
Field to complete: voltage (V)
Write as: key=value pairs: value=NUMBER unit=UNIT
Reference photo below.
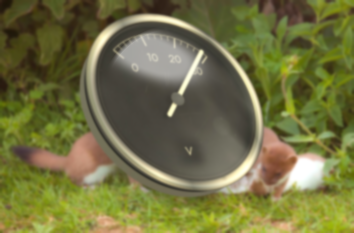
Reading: value=28 unit=V
